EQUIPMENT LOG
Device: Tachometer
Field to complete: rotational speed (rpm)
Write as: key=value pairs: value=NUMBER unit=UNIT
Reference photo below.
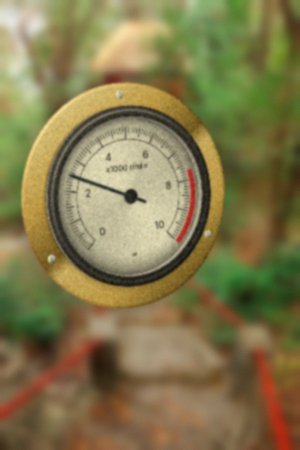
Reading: value=2500 unit=rpm
